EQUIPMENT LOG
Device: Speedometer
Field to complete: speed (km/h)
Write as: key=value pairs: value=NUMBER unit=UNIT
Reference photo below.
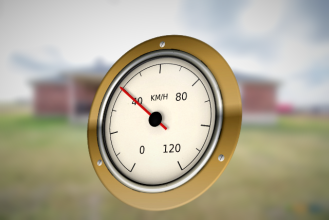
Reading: value=40 unit=km/h
